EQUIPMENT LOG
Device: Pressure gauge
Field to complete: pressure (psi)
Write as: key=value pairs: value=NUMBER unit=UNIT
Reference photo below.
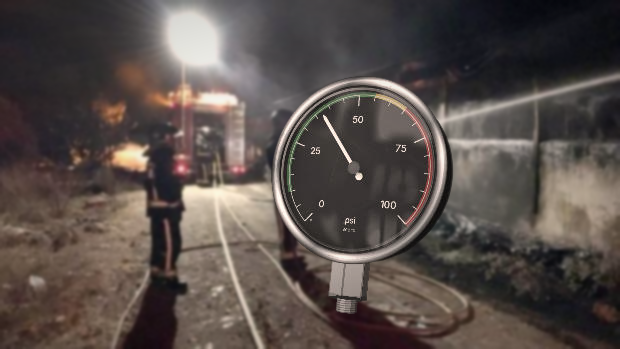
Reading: value=37.5 unit=psi
